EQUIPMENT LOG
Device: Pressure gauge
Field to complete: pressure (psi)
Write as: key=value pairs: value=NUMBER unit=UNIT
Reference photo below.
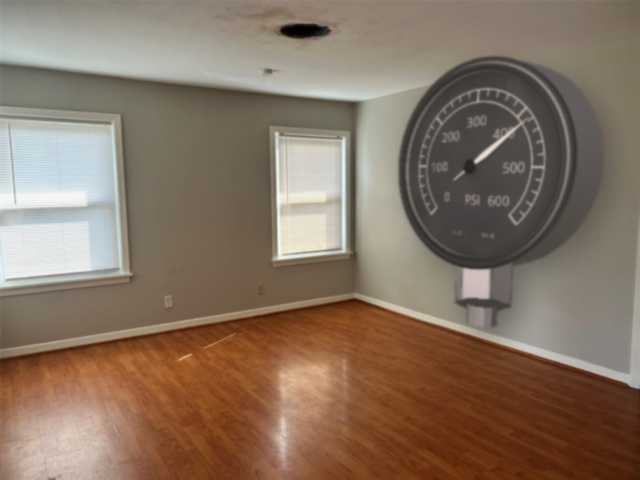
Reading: value=420 unit=psi
